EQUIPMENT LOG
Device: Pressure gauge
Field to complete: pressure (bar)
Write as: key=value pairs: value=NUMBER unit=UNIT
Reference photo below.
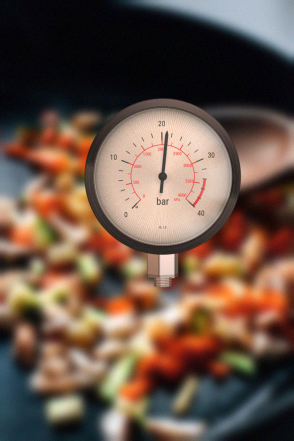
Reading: value=21 unit=bar
